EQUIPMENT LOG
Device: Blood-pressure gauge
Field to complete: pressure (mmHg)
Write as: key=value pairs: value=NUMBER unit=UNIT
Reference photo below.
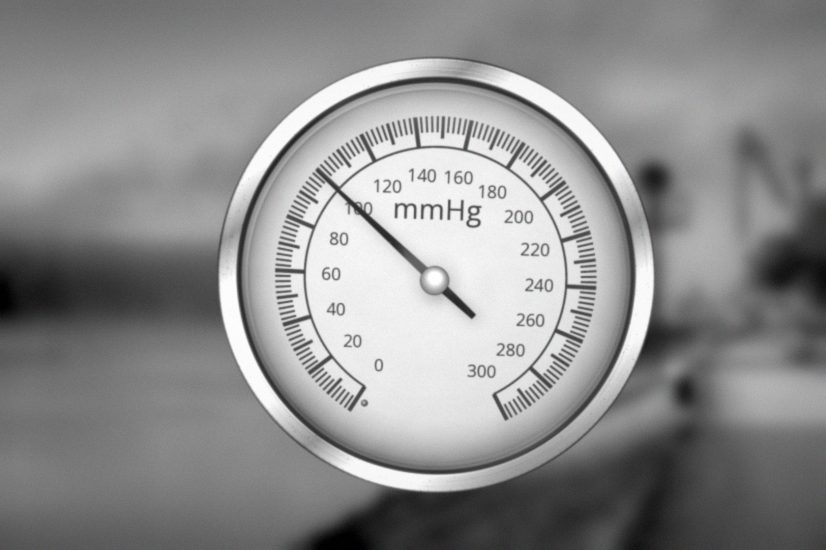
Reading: value=100 unit=mmHg
